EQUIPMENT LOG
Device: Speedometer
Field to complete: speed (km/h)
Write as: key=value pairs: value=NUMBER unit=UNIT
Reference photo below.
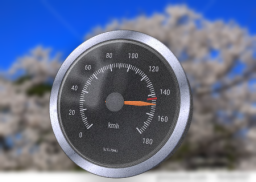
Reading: value=150 unit=km/h
